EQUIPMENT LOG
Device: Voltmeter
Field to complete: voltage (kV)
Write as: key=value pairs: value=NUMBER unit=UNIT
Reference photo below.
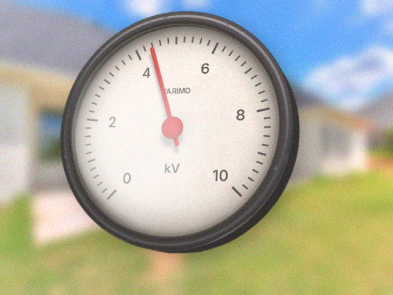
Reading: value=4.4 unit=kV
